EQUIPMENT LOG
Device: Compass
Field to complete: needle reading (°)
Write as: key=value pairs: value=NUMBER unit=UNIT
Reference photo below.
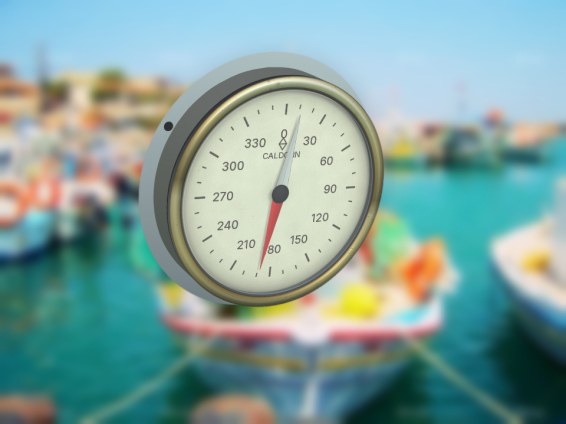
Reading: value=190 unit=°
